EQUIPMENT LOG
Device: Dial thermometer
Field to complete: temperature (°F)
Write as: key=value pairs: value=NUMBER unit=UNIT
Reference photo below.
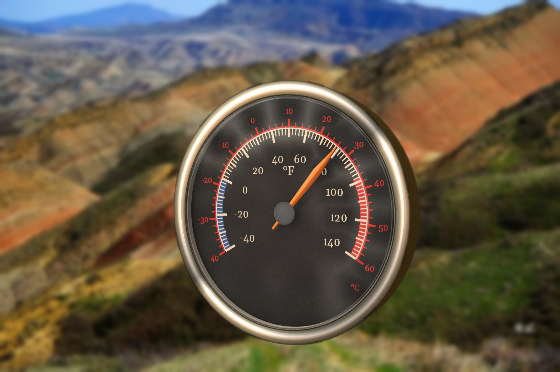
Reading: value=80 unit=°F
